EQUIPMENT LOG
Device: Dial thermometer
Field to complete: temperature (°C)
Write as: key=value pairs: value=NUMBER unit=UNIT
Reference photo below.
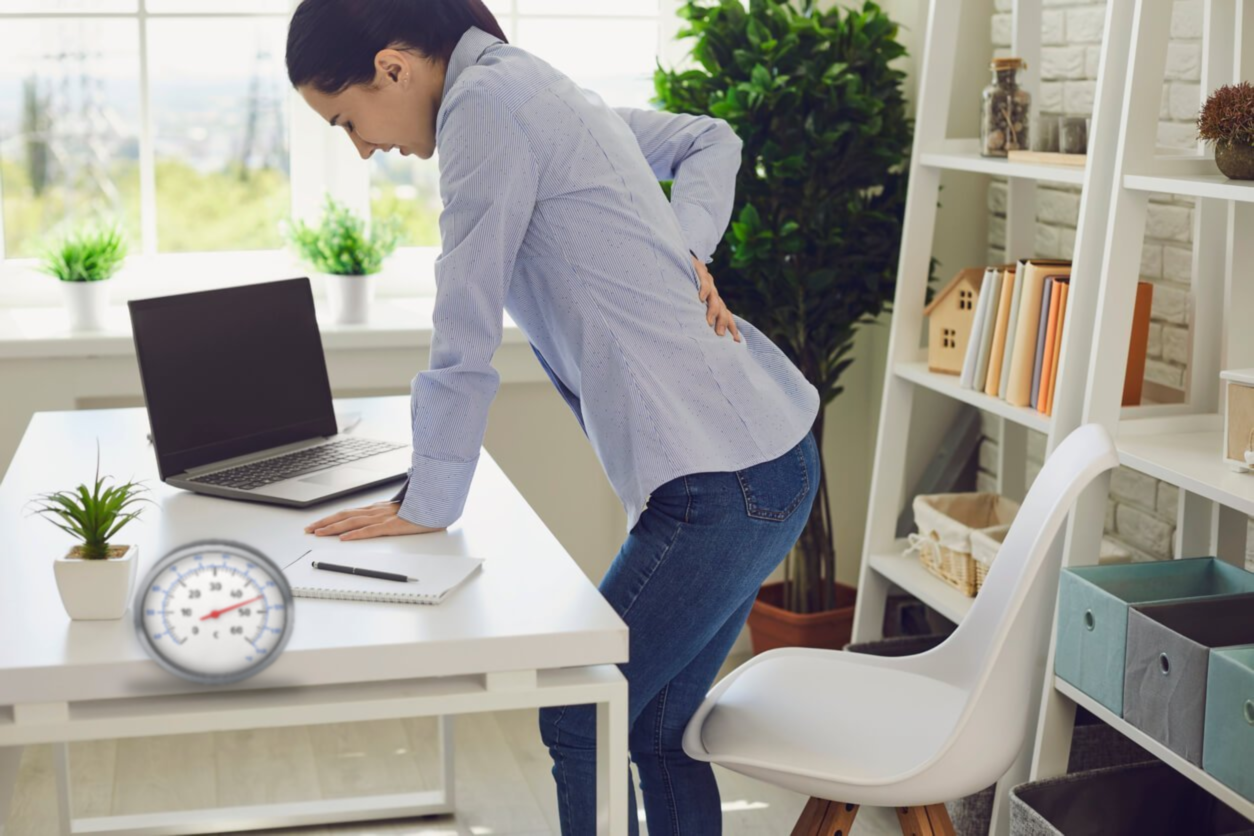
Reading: value=45 unit=°C
